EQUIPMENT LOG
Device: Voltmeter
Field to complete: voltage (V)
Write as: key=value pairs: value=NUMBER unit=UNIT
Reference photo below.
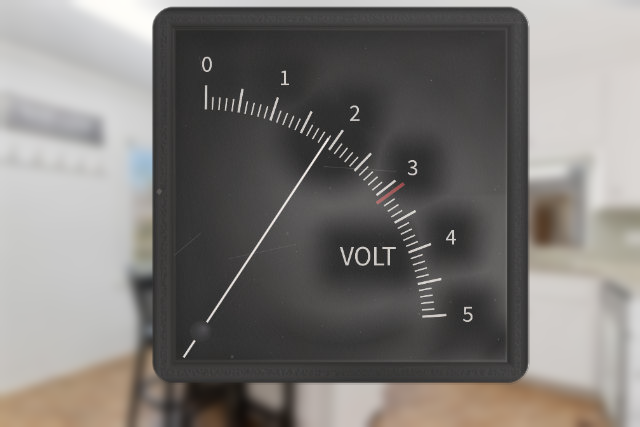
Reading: value=1.9 unit=V
